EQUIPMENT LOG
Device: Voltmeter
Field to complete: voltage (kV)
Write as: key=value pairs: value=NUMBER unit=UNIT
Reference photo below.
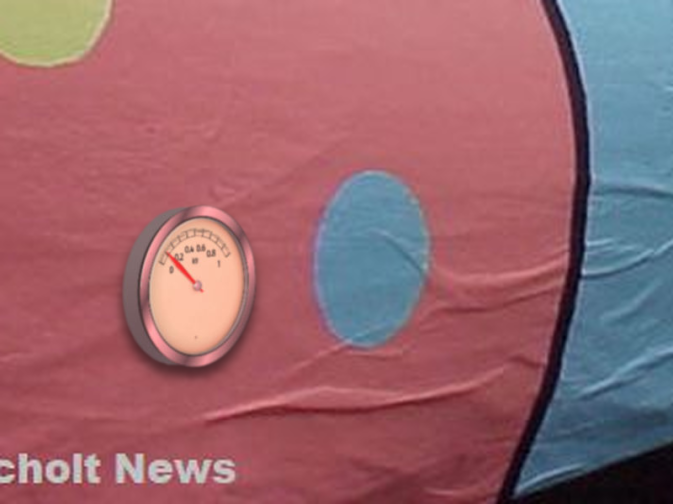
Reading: value=0.1 unit=kV
